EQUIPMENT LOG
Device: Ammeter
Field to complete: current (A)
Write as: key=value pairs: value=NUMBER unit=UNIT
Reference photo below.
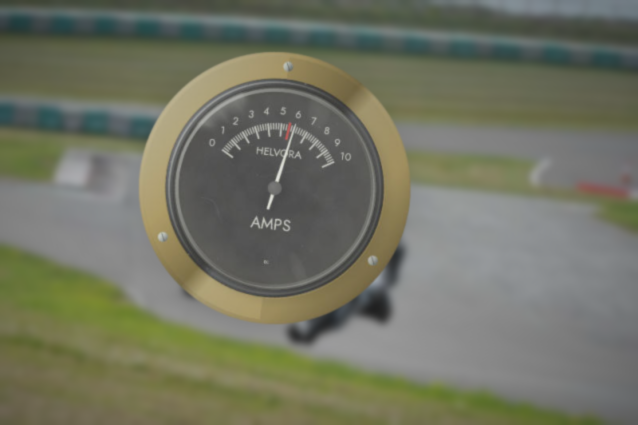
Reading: value=6 unit=A
